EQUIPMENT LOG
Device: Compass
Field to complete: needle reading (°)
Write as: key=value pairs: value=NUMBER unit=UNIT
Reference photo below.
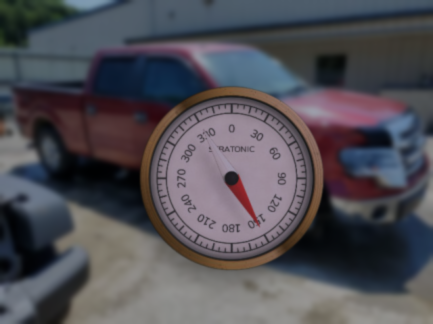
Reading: value=150 unit=°
